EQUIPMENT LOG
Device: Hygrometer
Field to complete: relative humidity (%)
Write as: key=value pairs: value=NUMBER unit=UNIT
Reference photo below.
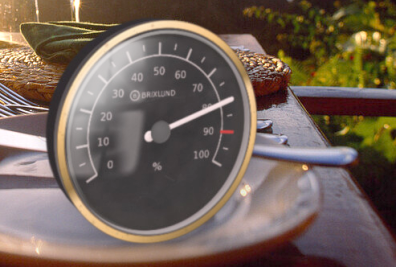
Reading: value=80 unit=%
